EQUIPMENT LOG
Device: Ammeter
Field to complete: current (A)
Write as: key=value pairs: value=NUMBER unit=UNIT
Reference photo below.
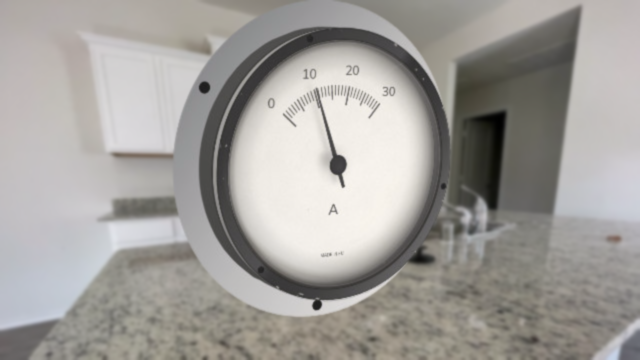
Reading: value=10 unit=A
